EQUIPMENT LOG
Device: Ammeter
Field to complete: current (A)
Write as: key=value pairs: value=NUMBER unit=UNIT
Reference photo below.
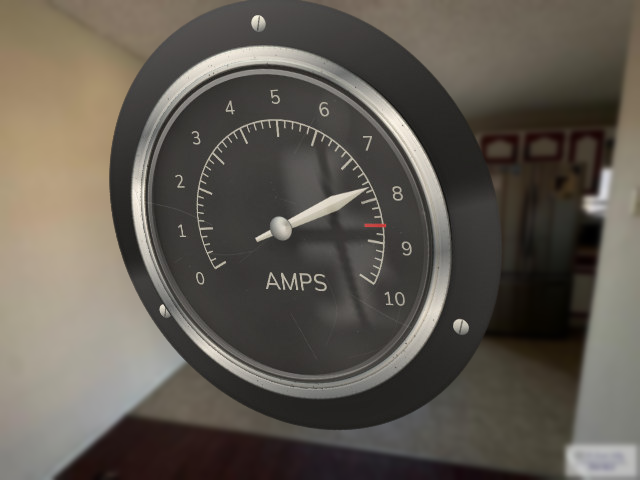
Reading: value=7.7 unit=A
